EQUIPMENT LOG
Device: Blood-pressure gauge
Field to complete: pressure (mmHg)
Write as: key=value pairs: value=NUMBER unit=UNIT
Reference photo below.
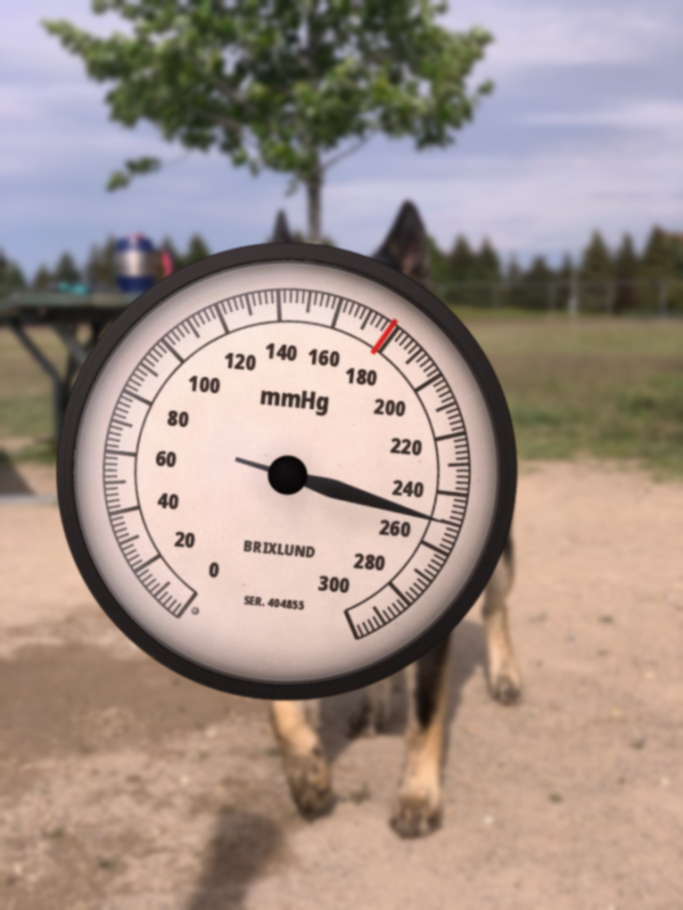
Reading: value=250 unit=mmHg
